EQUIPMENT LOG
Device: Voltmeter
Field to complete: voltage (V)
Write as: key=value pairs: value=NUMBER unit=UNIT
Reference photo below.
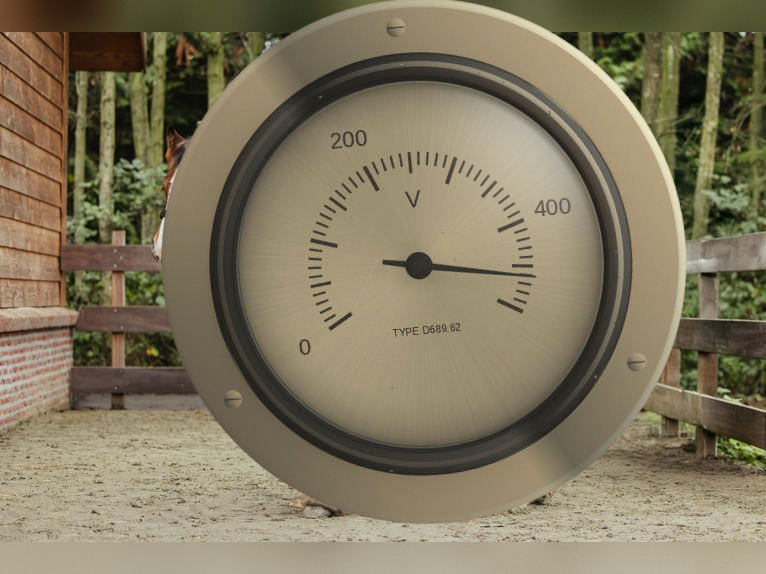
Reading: value=460 unit=V
